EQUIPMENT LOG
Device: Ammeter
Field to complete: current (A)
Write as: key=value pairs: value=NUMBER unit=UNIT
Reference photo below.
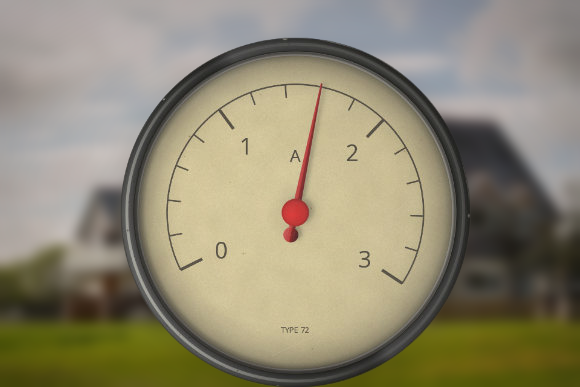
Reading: value=1.6 unit=A
